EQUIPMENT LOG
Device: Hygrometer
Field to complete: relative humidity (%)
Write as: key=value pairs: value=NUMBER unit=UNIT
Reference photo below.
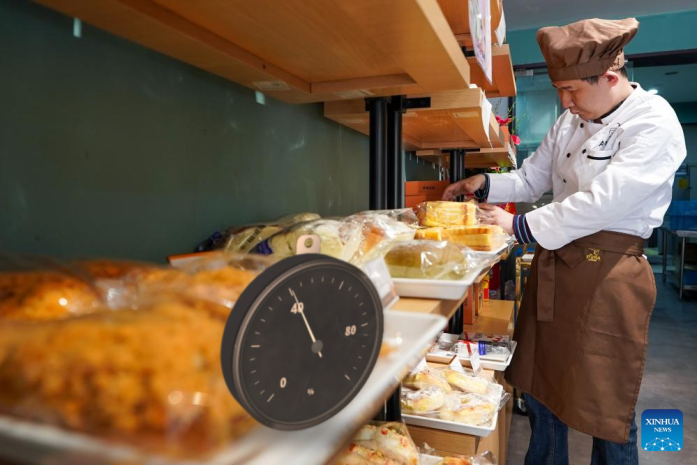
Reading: value=40 unit=%
